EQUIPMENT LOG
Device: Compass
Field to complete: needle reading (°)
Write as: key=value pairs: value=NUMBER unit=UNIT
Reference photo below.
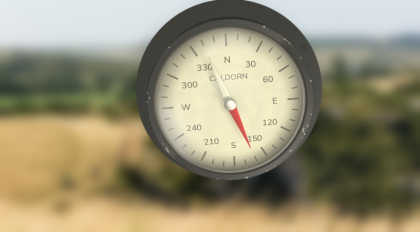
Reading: value=160 unit=°
